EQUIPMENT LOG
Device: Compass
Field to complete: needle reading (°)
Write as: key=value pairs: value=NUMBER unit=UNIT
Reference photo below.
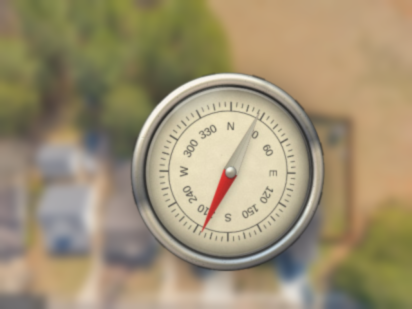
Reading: value=205 unit=°
